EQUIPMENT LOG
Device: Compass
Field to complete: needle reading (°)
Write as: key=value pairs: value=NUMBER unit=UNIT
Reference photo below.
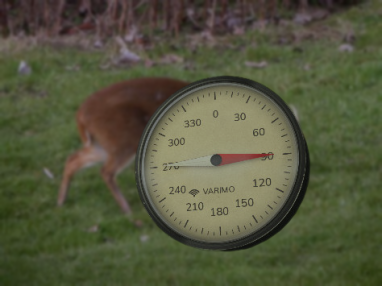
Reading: value=90 unit=°
